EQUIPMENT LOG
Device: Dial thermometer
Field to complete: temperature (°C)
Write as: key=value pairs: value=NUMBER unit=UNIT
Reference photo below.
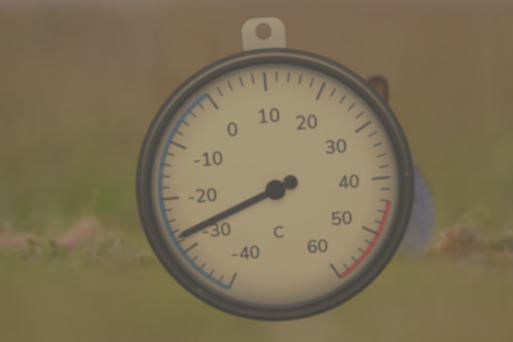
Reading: value=-27 unit=°C
